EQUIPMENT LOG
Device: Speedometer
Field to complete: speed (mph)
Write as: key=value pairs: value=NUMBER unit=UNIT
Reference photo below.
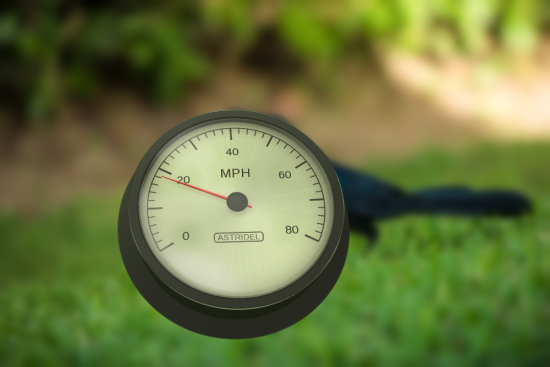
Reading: value=18 unit=mph
